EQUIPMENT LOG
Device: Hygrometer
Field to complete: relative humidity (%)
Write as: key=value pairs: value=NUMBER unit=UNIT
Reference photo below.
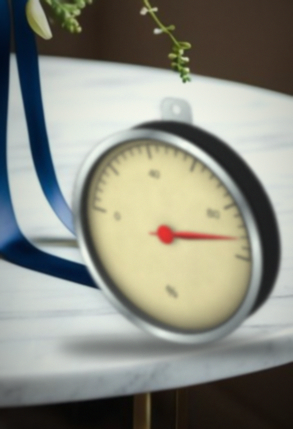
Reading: value=92 unit=%
